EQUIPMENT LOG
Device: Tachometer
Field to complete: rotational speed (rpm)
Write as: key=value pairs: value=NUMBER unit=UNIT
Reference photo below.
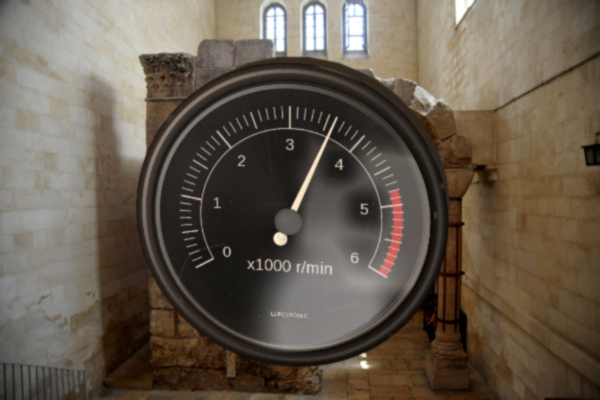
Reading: value=3600 unit=rpm
